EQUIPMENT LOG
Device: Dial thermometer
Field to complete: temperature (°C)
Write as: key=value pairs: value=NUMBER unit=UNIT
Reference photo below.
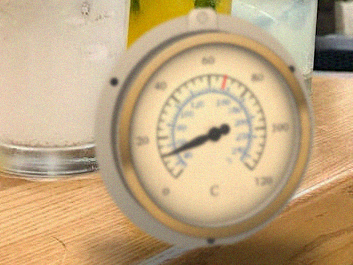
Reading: value=12 unit=°C
